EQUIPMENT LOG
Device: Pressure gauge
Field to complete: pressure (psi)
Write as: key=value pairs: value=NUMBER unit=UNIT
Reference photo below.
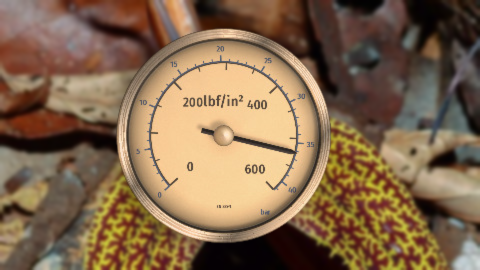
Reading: value=525 unit=psi
